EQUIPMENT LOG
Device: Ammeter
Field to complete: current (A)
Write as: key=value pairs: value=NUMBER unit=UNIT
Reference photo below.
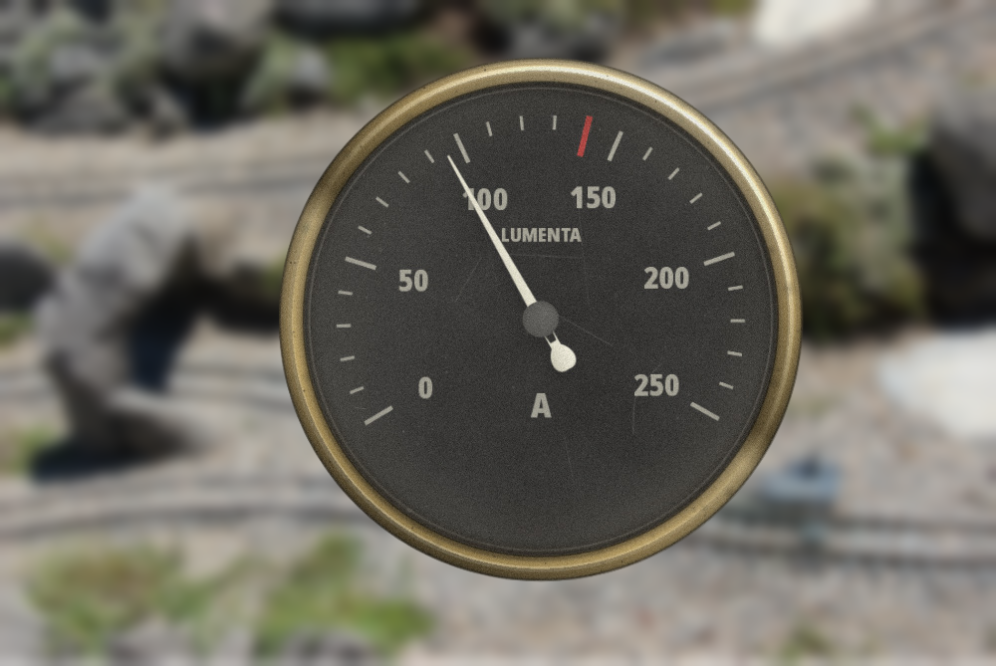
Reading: value=95 unit=A
